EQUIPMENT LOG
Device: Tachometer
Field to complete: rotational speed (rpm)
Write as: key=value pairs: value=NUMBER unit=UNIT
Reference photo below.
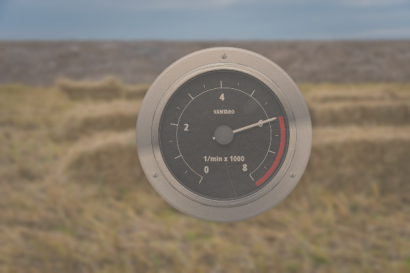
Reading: value=6000 unit=rpm
